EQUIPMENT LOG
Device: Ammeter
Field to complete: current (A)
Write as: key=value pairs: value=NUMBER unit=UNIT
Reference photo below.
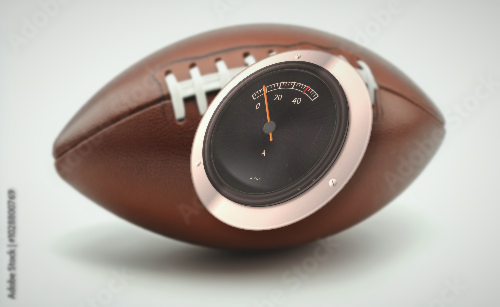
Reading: value=10 unit=A
